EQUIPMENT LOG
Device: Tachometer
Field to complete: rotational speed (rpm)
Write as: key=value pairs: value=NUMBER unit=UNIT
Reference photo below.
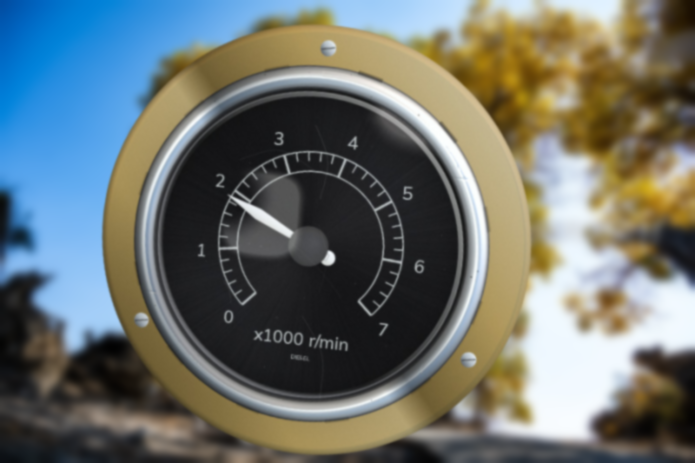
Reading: value=1900 unit=rpm
